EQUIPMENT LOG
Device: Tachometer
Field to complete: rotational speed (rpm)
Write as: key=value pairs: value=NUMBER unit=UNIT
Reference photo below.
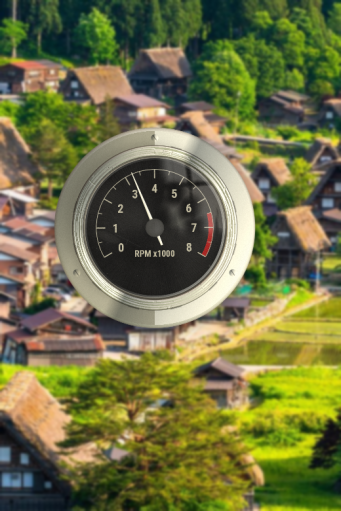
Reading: value=3250 unit=rpm
